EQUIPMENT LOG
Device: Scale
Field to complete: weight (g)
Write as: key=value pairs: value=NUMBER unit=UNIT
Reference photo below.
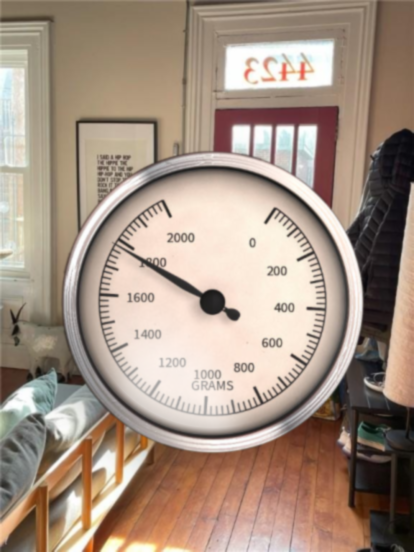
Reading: value=1780 unit=g
